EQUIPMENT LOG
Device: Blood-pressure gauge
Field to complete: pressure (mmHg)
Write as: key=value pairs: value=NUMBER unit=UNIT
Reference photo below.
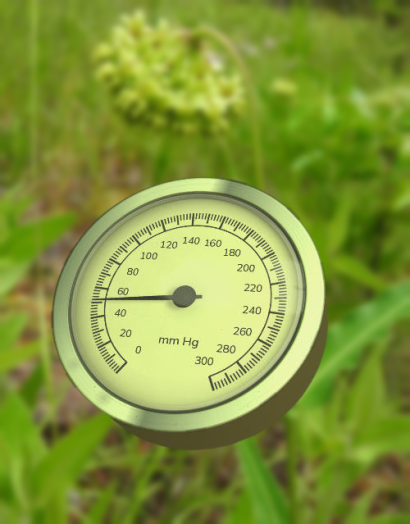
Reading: value=50 unit=mmHg
